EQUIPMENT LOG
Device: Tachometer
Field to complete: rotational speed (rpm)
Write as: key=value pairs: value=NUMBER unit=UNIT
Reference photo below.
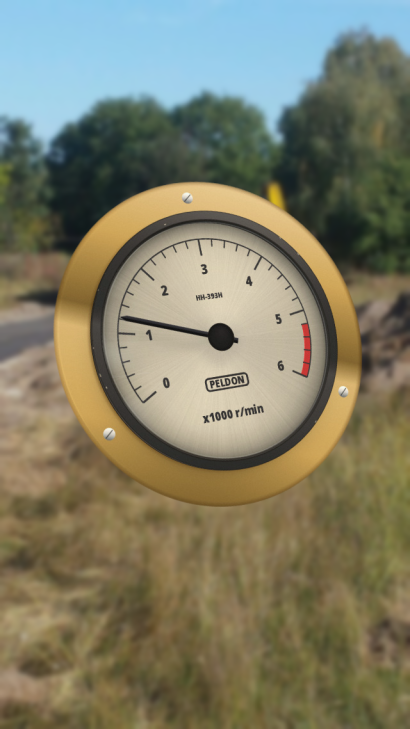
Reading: value=1200 unit=rpm
